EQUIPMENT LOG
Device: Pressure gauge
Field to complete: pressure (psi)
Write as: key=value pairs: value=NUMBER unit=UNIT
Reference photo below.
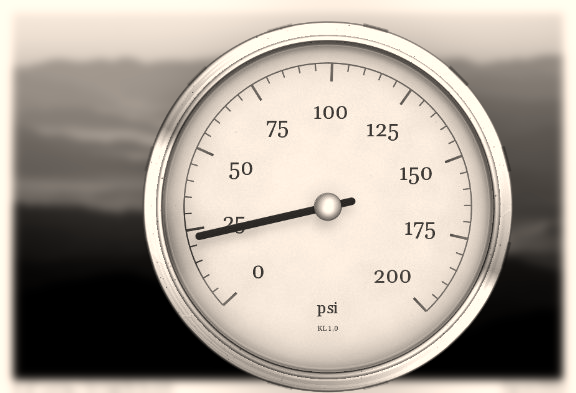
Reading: value=22.5 unit=psi
